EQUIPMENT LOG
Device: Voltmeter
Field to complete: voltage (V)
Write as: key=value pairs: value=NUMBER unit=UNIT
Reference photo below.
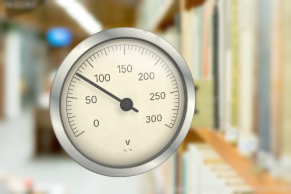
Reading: value=80 unit=V
